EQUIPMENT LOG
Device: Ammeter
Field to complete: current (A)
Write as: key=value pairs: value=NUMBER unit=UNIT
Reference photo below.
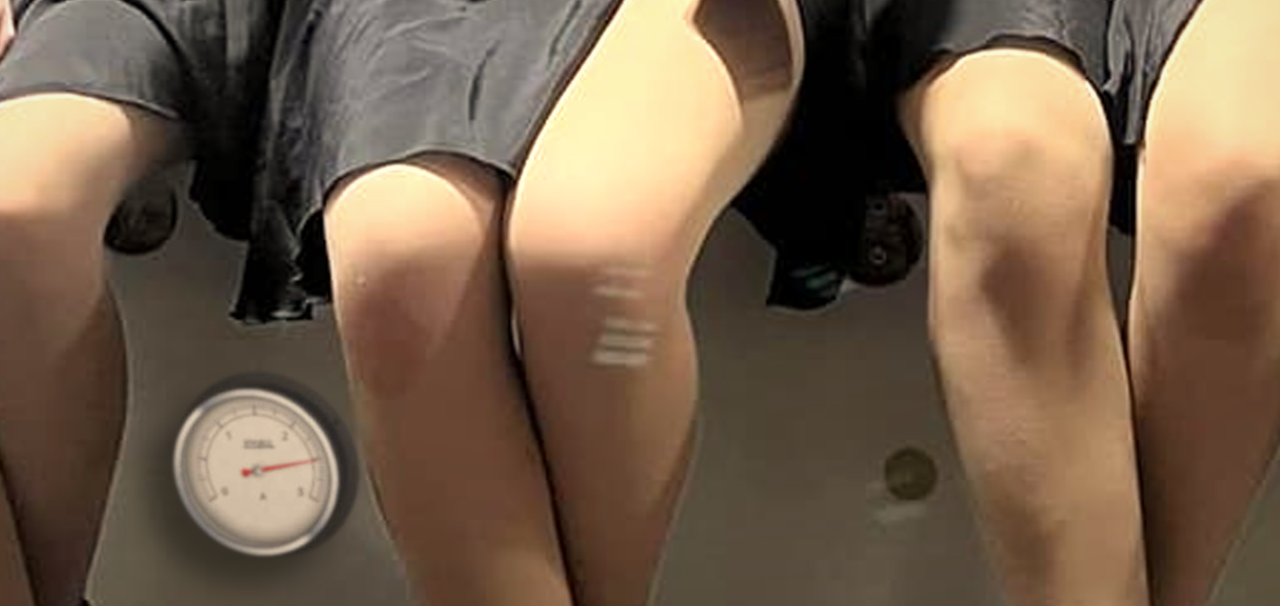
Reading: value=2.5 unit=A
